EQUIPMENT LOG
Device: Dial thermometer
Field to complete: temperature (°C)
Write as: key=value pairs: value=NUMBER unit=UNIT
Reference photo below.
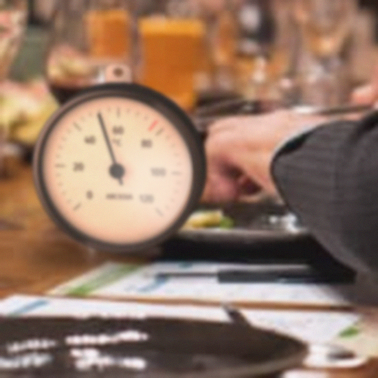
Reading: value=52 unit=°C
